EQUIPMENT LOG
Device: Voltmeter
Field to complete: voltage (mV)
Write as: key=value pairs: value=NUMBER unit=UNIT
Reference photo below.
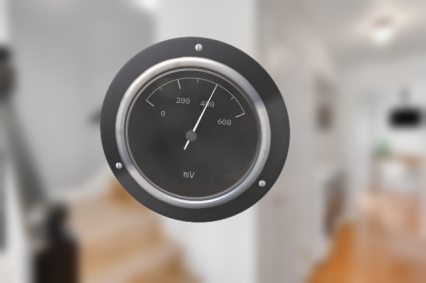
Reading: value=400 unit=mV
